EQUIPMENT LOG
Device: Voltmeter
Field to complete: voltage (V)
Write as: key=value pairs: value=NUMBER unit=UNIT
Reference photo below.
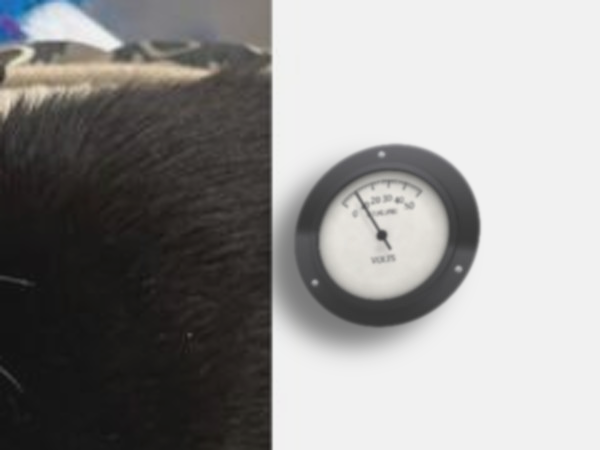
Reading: value=10 unit=V
